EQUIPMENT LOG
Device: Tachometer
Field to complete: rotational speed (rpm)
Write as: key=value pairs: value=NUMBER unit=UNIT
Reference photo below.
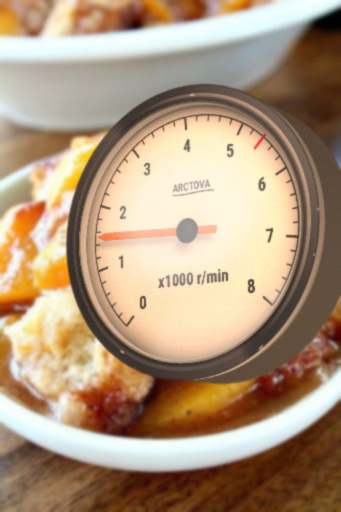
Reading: value=1500 unit=rpm
